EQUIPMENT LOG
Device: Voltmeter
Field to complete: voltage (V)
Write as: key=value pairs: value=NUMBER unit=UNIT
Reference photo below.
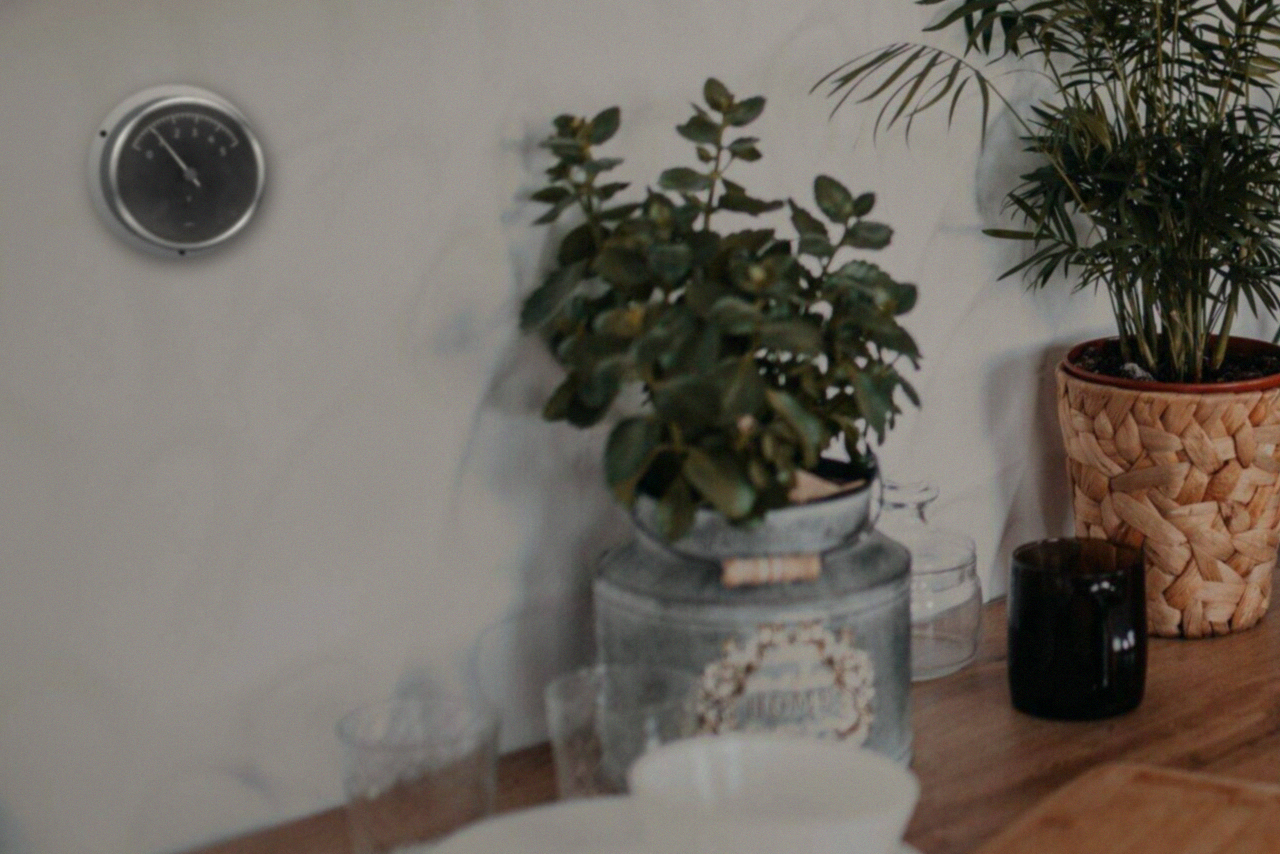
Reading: value=1 unit=V
